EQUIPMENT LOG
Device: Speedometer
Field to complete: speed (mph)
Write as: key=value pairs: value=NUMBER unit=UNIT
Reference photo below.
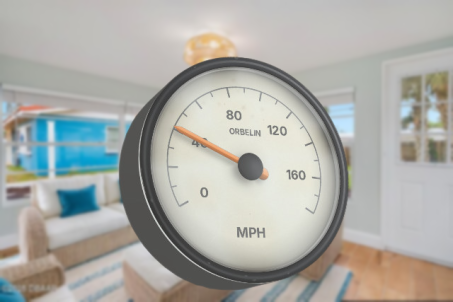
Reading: value=40 unit=mph
